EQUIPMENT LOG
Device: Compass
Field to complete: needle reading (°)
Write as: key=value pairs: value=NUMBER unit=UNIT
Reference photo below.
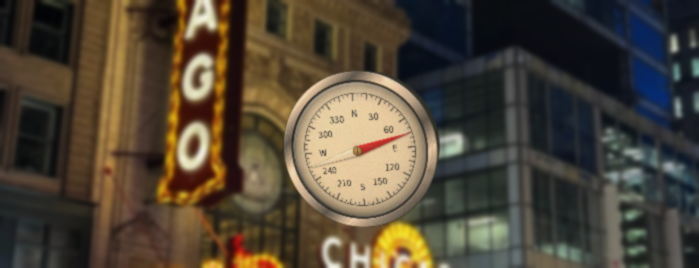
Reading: value=75 unit=°
